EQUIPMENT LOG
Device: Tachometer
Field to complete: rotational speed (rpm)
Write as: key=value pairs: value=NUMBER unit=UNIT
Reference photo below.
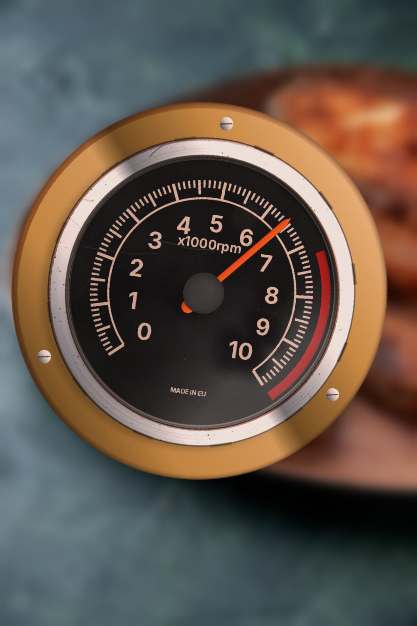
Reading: value=6400 unit=rpm
